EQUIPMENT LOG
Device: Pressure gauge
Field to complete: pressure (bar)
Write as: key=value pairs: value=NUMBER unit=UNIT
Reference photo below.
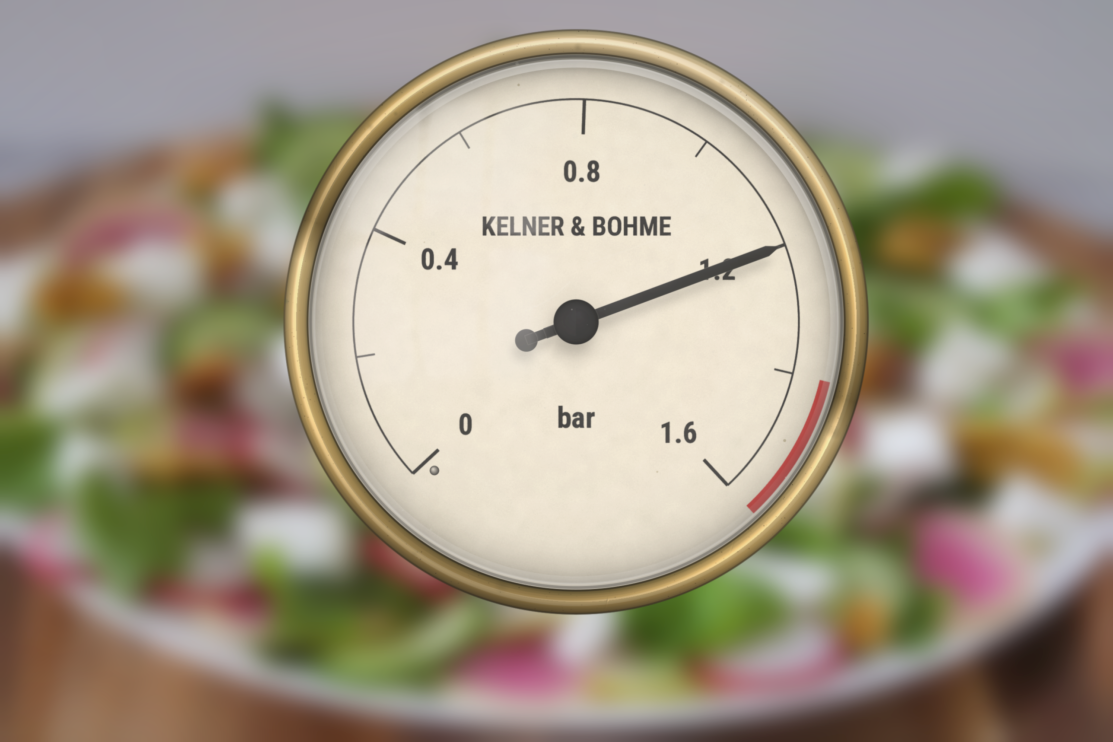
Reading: value=1.2 unit=bar
